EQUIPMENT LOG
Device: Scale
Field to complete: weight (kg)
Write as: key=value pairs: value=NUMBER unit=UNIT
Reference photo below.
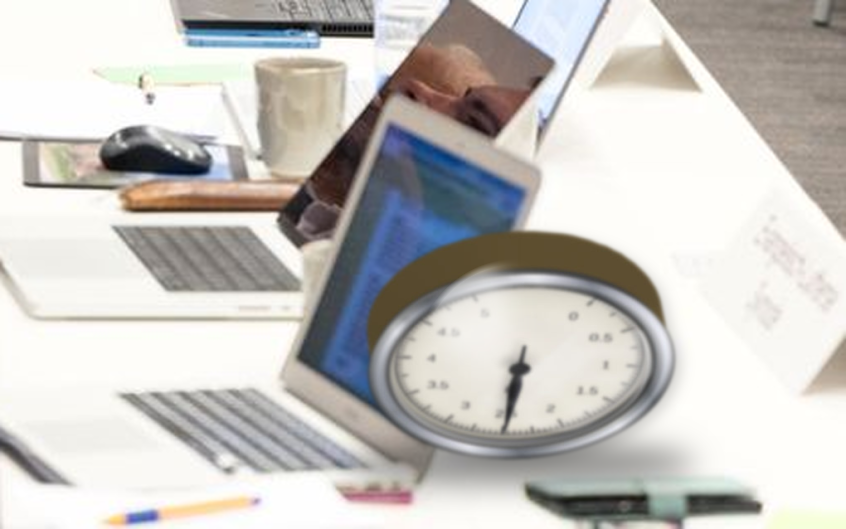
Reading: value=2.5 unit=kg
